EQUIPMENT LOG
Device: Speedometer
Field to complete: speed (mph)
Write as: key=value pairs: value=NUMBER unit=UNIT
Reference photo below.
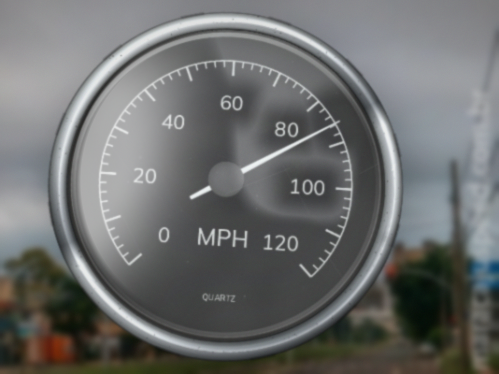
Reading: value=86 unit=mph
